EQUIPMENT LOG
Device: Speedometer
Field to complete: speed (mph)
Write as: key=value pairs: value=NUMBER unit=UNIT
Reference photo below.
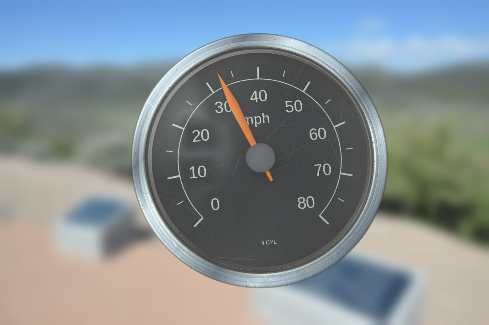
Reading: value=32.5 unit=mph
